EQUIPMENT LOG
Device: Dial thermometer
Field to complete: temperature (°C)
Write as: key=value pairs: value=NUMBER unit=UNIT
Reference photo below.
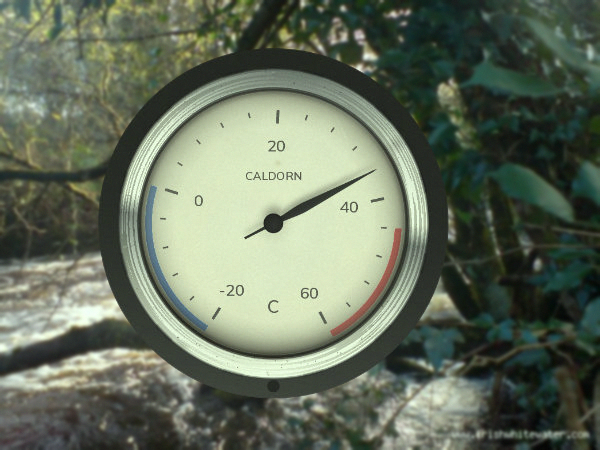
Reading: value=36 unit=°C
